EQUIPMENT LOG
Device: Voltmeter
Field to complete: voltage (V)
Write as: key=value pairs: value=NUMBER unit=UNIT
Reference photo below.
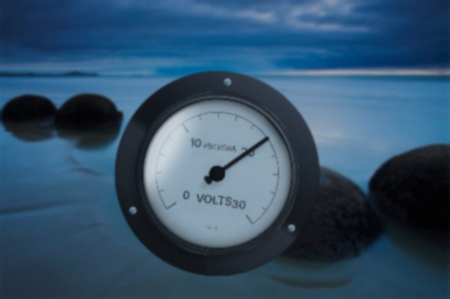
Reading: value=20 unit=V
